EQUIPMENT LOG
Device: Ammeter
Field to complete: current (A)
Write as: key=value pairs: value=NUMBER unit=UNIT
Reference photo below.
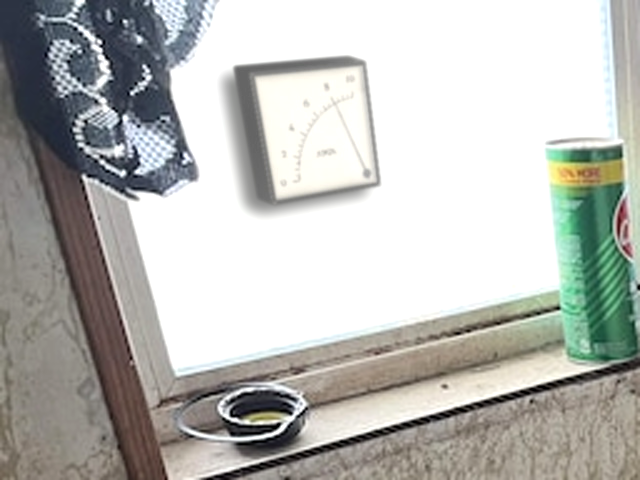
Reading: value=8 unit=A
